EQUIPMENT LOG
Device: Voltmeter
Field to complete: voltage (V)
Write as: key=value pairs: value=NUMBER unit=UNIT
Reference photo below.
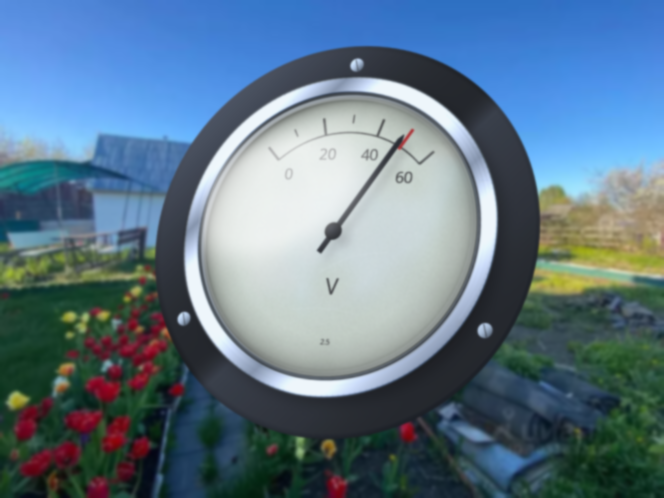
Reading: value=50 unit=V
